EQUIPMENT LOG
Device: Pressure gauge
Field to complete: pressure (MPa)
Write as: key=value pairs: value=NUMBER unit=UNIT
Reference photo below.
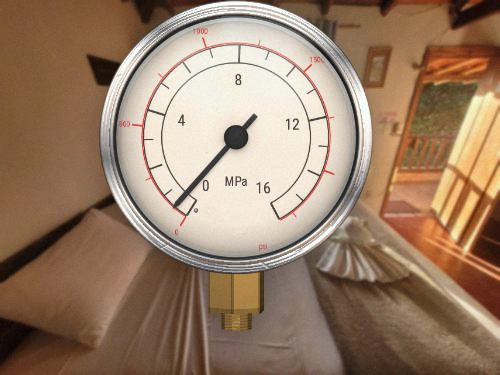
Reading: value=0.5 unit=MPa
